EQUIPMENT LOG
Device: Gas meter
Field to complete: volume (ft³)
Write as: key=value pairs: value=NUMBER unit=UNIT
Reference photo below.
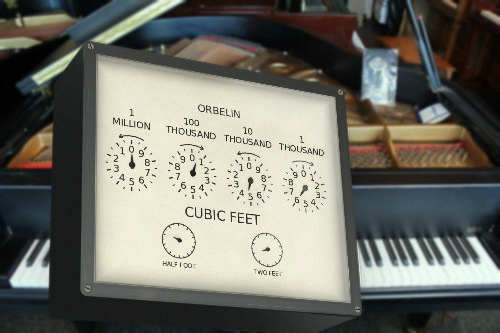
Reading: value=4600 unit=ft³
